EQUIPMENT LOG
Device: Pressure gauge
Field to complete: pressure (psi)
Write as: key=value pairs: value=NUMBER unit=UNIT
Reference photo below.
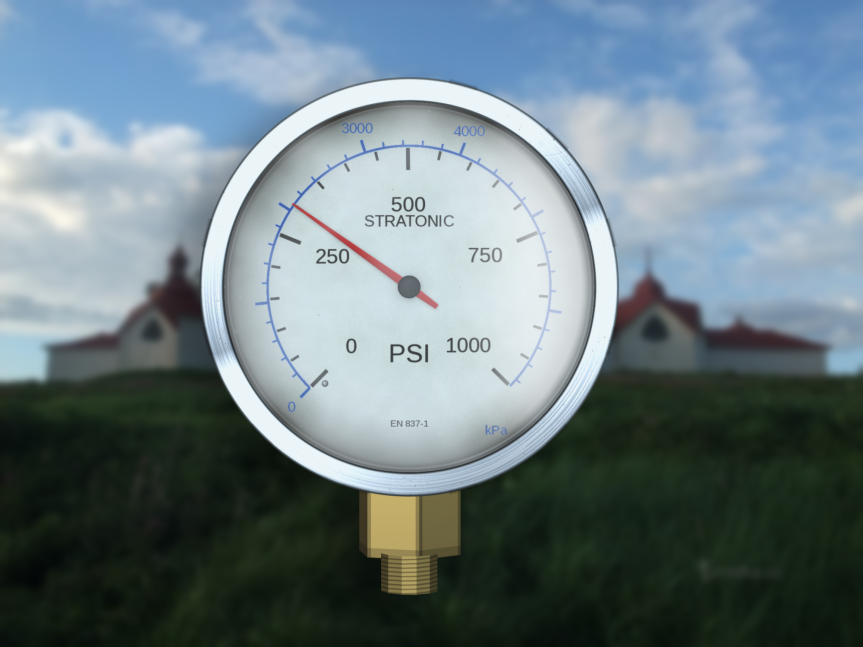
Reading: value=300 unit=psi
